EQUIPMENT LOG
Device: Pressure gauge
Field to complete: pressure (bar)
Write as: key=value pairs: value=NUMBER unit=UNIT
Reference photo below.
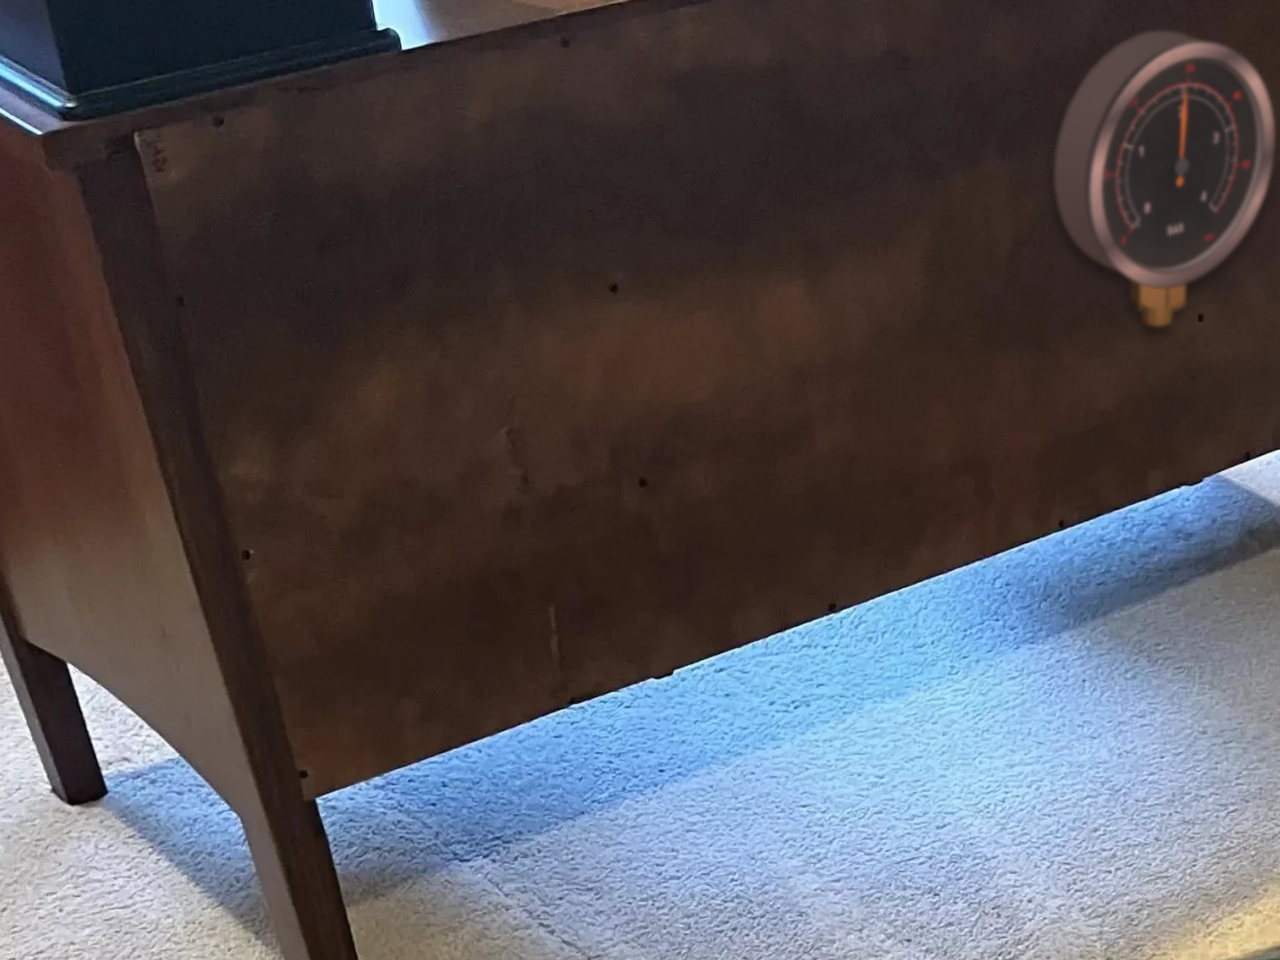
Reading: value=2 unit=bar
